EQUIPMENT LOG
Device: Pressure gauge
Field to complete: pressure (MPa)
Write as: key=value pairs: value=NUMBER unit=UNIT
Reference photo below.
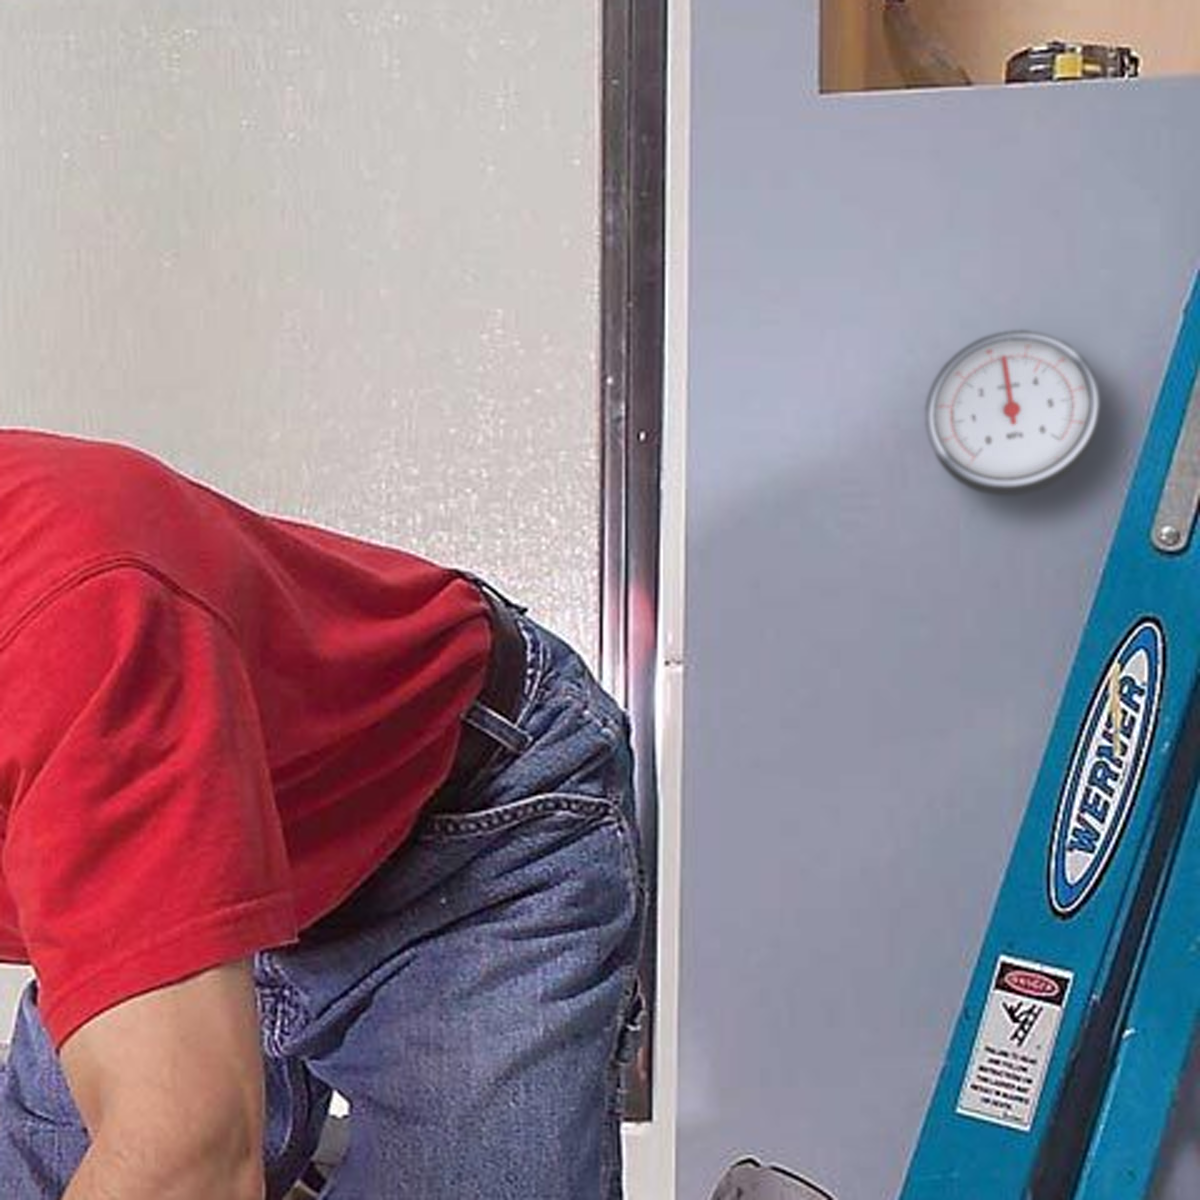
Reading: value=3 unit=MPa
